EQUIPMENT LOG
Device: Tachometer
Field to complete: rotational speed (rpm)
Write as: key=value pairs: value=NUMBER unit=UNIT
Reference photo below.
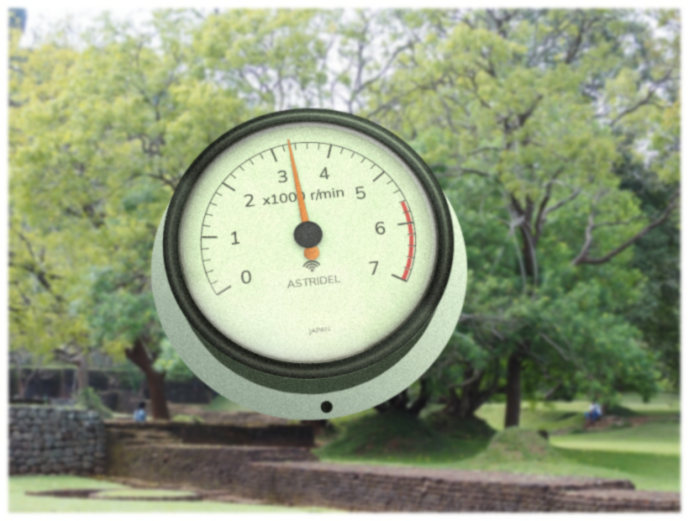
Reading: value=3300 unit=rpm
